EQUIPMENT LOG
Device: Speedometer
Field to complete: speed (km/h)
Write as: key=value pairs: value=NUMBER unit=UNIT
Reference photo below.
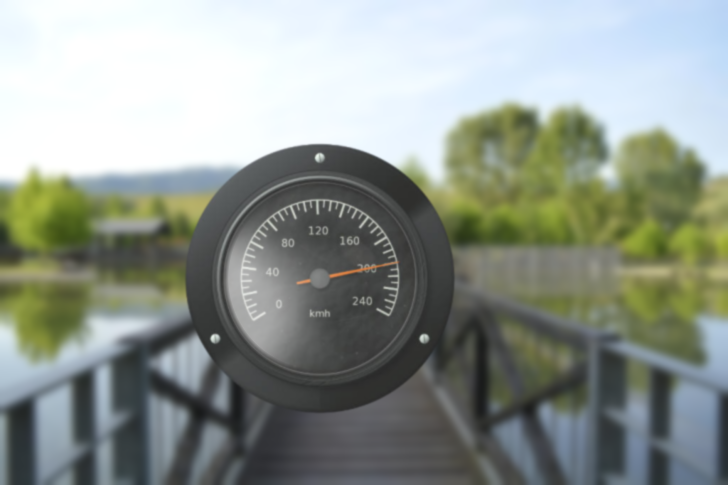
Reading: value=200 unit=km/h
